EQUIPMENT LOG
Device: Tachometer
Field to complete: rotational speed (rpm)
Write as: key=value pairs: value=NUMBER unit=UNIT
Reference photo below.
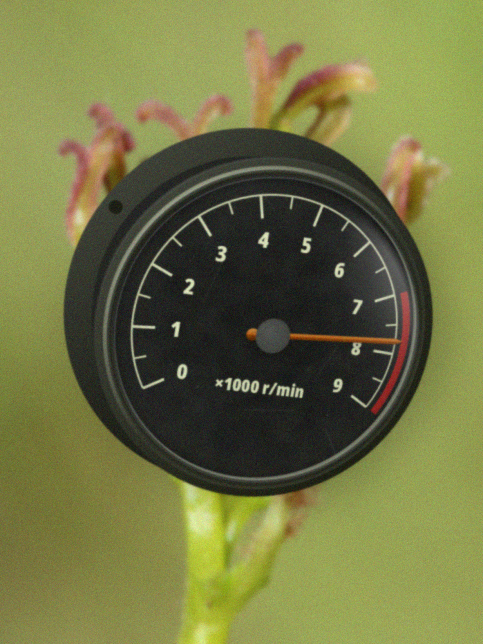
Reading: value=7750 unit=rpm
